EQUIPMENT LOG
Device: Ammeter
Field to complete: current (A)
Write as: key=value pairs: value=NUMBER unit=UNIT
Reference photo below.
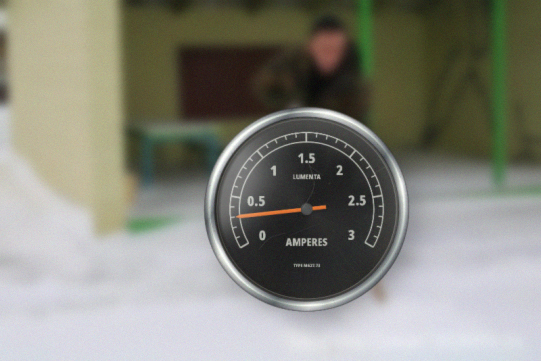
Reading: value=0.3 unit=A
